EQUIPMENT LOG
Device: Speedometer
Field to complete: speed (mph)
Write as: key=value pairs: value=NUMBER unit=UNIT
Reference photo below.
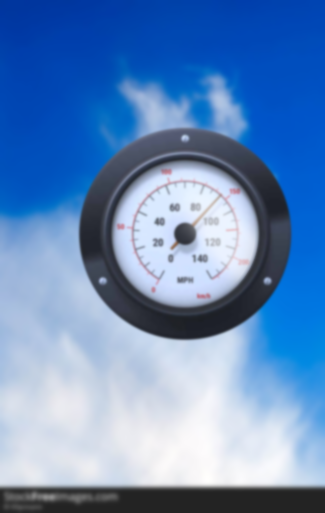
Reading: value=90 unit=mph
